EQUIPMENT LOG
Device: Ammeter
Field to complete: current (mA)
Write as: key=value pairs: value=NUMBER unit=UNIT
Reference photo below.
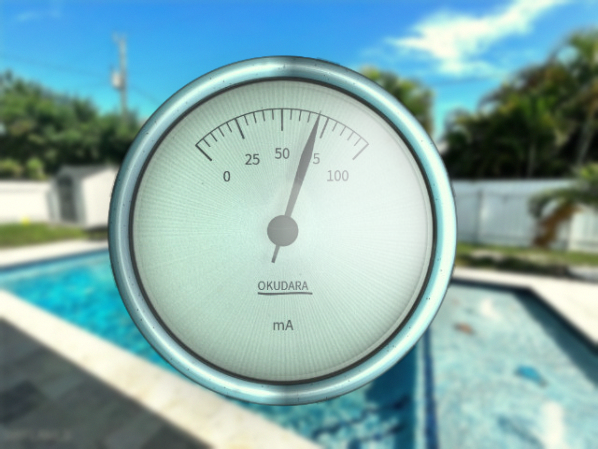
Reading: value=70 unit=mA
